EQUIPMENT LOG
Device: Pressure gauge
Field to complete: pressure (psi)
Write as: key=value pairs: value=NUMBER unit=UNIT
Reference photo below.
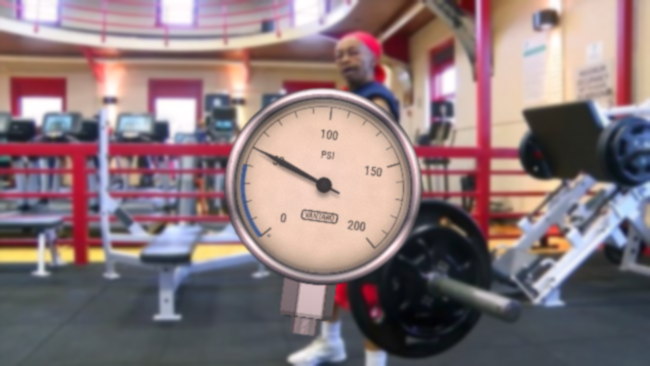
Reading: value=50 unit=psi
